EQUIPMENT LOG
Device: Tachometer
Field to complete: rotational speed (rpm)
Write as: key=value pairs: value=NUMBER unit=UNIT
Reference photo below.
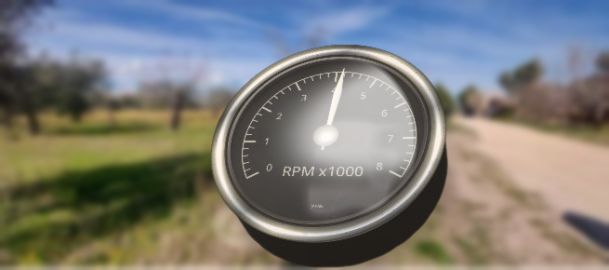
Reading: value=4200 unit=rpm
